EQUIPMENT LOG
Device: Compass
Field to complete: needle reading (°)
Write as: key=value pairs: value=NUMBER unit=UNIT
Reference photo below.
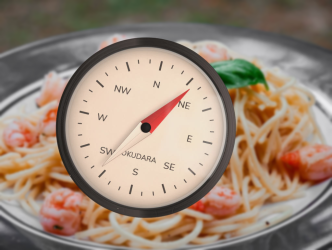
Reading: value=35 unit=°
